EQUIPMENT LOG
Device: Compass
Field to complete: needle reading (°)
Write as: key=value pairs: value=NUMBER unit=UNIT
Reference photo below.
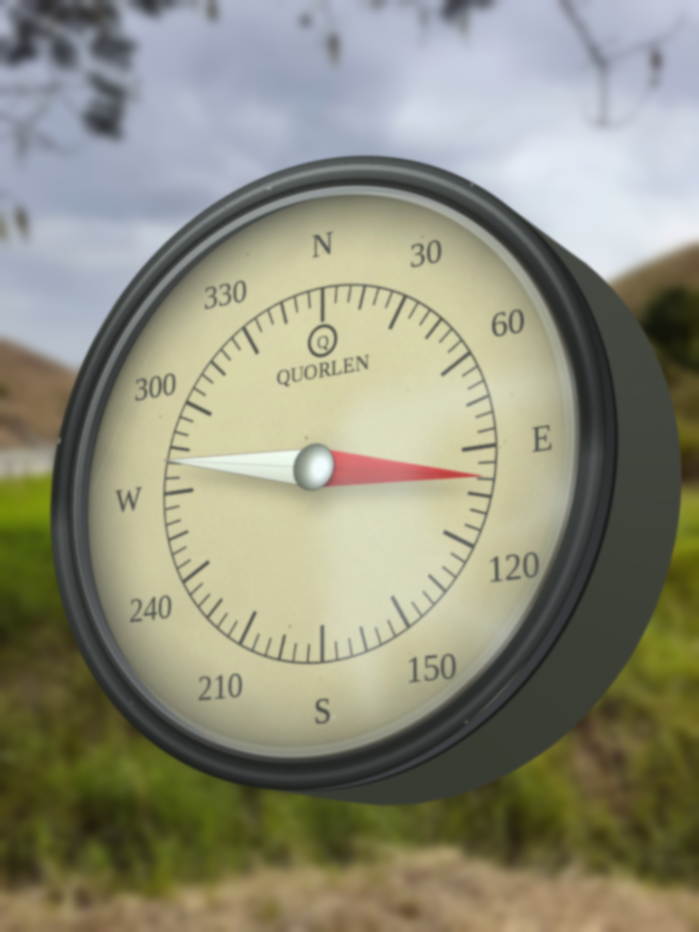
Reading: value=100 unit=°
